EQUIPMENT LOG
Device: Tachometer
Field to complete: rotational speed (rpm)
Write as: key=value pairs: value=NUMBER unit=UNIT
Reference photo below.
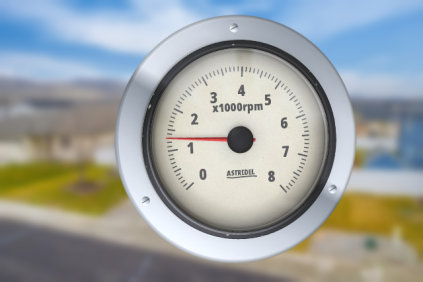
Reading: value=1300 unit=rpm
